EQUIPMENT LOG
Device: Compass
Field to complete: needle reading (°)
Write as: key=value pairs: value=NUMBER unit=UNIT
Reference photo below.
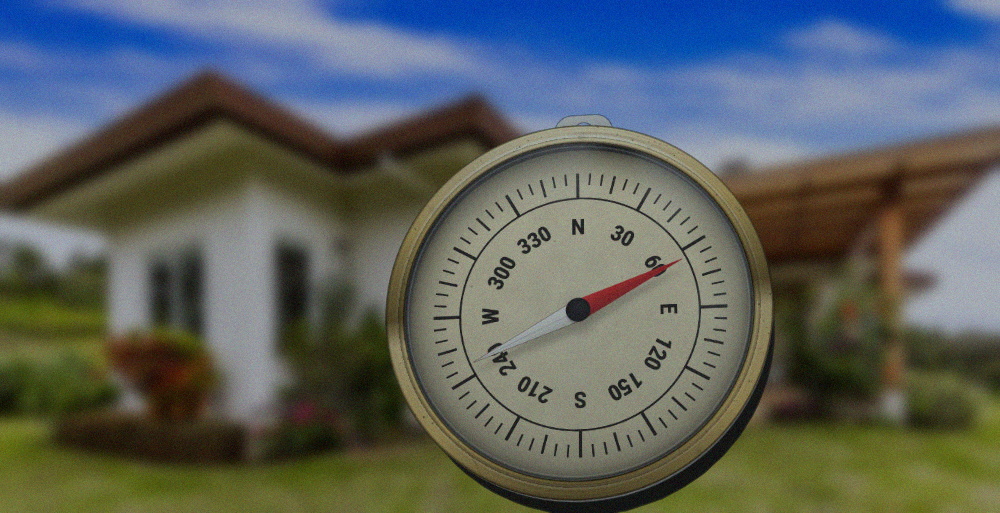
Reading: value=65 unit=°
